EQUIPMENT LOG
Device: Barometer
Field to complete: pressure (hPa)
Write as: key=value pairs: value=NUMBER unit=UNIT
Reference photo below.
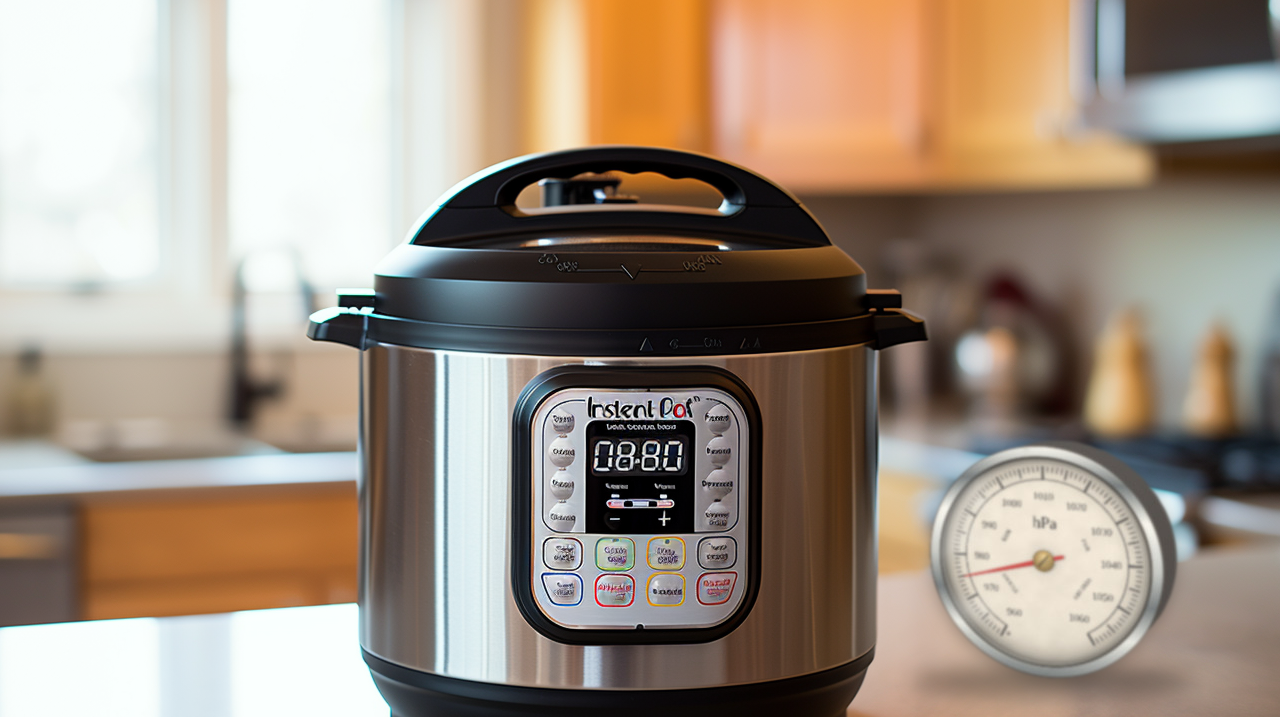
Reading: value=975 unit=hPa
